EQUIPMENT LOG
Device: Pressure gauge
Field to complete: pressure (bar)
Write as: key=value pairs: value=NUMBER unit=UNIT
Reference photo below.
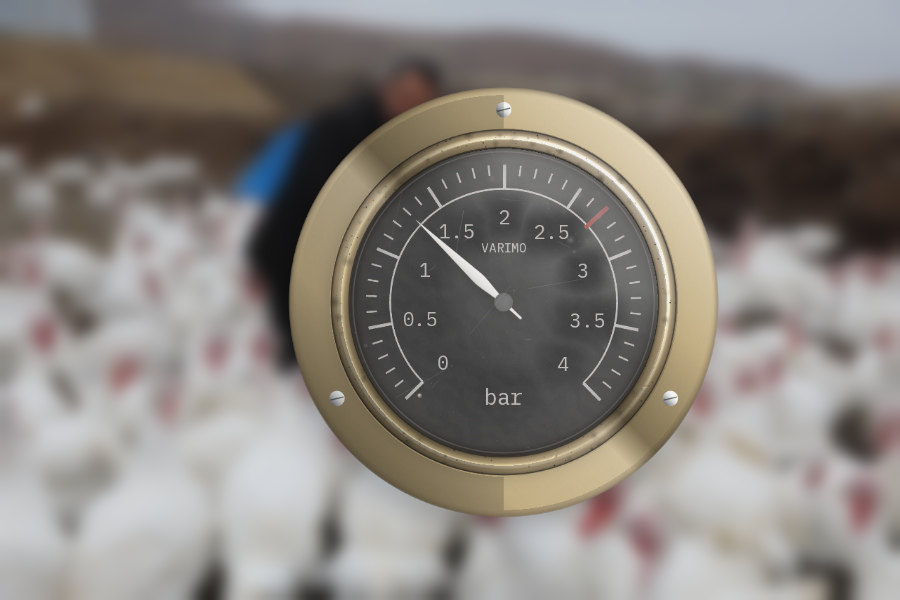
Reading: value=1.3 unit=bar
